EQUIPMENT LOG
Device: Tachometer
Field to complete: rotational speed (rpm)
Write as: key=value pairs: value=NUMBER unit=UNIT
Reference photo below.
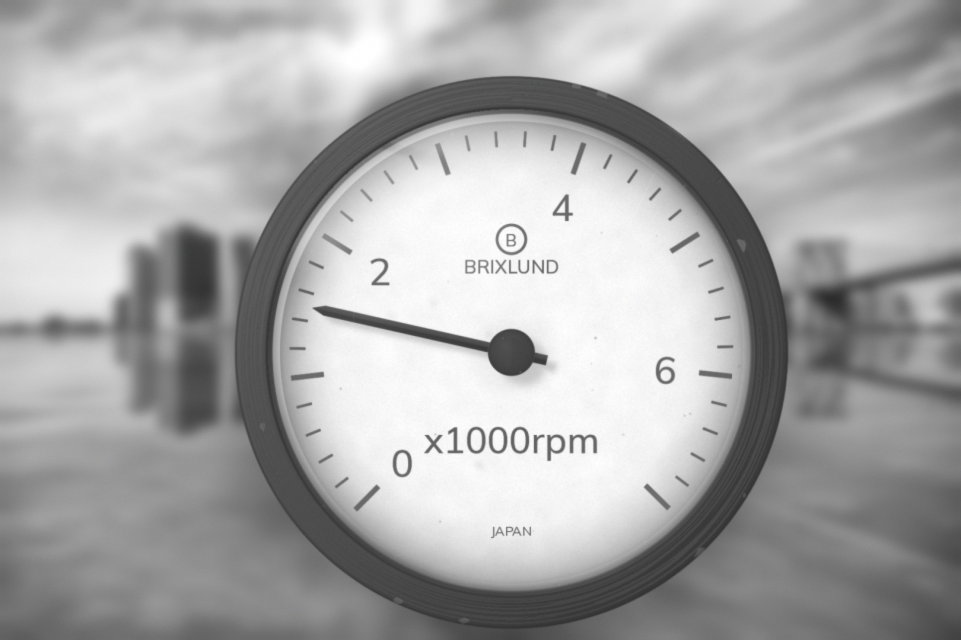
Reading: value=1500 unit=rpm
